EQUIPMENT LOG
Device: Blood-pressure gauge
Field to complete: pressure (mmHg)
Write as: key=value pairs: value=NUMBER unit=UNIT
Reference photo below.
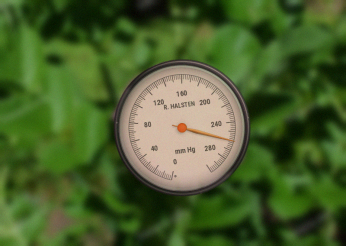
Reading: value=260 unit=mmHg
